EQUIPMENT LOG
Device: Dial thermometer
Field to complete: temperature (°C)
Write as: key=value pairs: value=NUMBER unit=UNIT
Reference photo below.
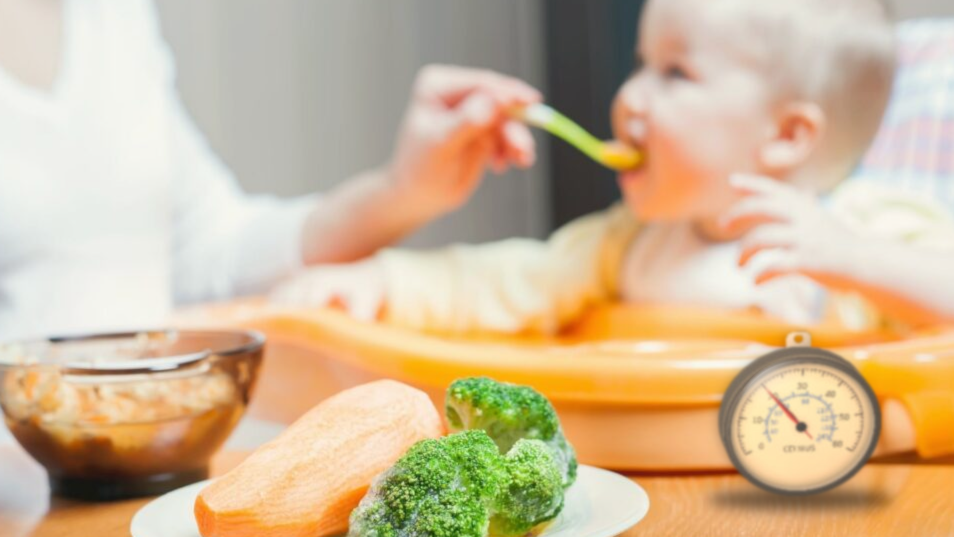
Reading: value=20 unit=°C
